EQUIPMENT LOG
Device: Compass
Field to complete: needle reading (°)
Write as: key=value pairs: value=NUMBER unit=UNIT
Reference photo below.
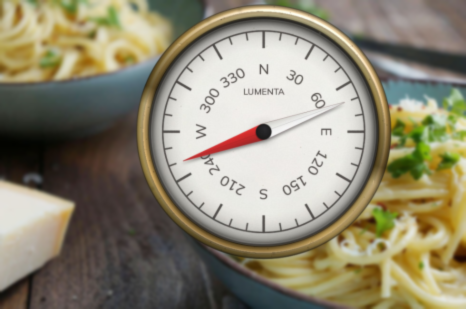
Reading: value=250 unit=°
